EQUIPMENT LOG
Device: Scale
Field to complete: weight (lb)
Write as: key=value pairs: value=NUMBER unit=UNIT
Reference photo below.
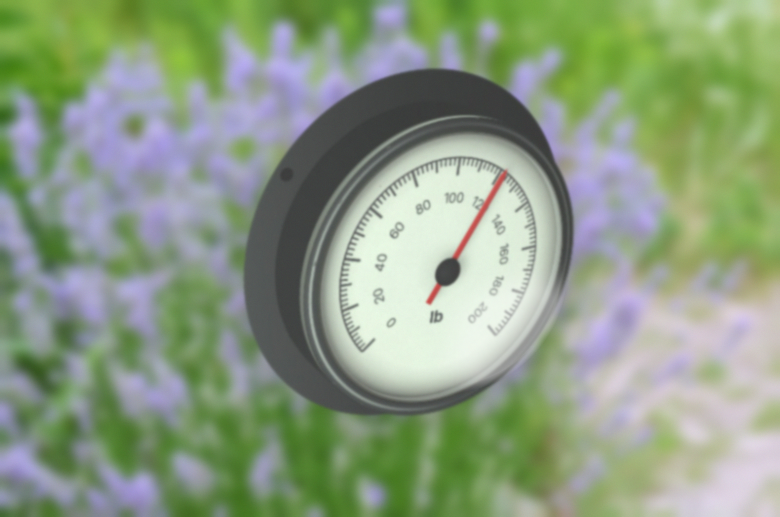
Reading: value=120 unit=lb
